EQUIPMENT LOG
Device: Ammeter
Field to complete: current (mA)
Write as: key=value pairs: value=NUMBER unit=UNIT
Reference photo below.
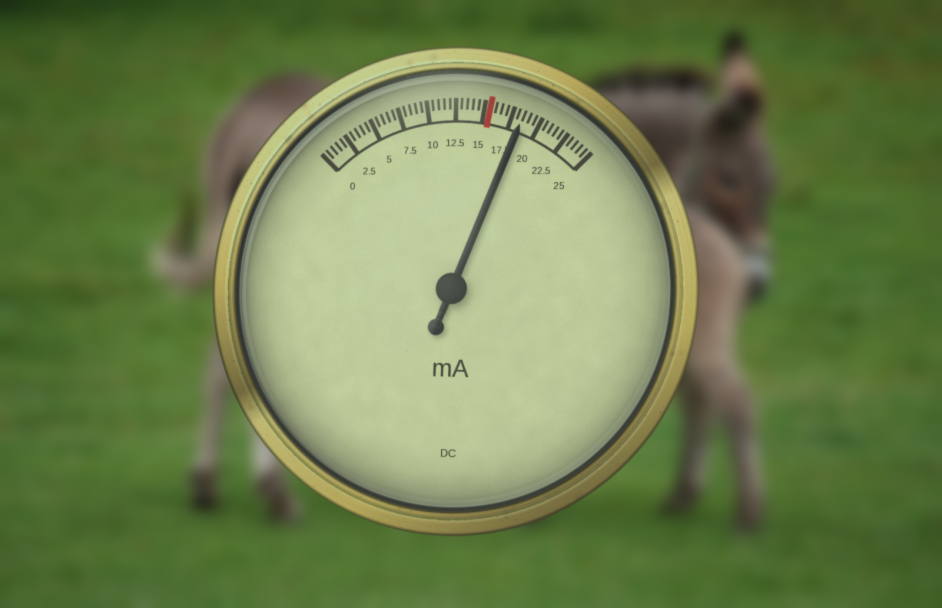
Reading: value=18.5 unit=mA
